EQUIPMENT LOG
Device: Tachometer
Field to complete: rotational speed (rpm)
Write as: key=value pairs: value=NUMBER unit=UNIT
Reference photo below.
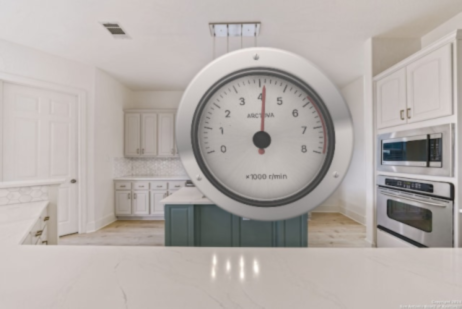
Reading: value=4200 unit=rpm
